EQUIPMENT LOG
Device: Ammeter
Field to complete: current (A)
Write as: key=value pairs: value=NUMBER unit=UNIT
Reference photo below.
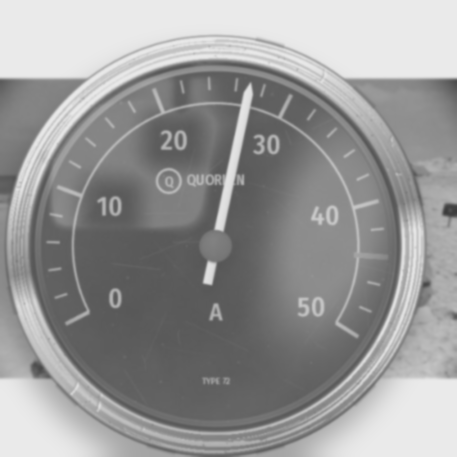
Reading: value=27 unit=A
